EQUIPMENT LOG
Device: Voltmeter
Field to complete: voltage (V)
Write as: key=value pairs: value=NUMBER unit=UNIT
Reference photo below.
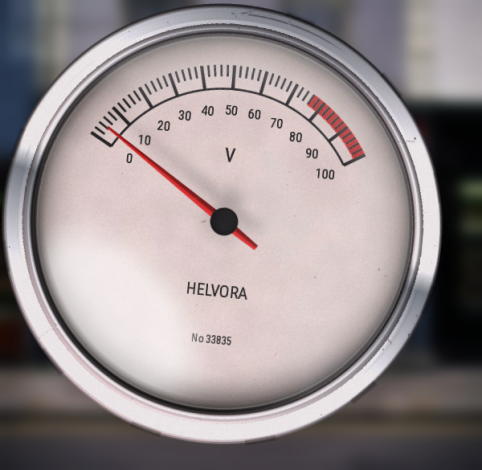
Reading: value=4 unit=V
